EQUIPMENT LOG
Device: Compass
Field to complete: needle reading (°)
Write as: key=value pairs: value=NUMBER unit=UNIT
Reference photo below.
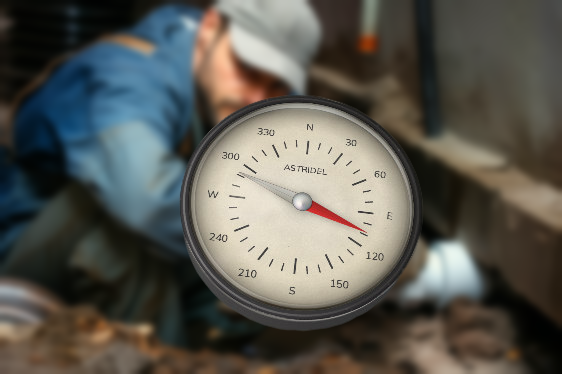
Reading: value=110 unit=°
